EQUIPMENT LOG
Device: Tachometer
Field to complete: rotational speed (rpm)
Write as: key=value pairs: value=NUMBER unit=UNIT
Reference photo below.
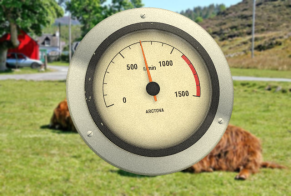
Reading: value=700 unit=rpm
